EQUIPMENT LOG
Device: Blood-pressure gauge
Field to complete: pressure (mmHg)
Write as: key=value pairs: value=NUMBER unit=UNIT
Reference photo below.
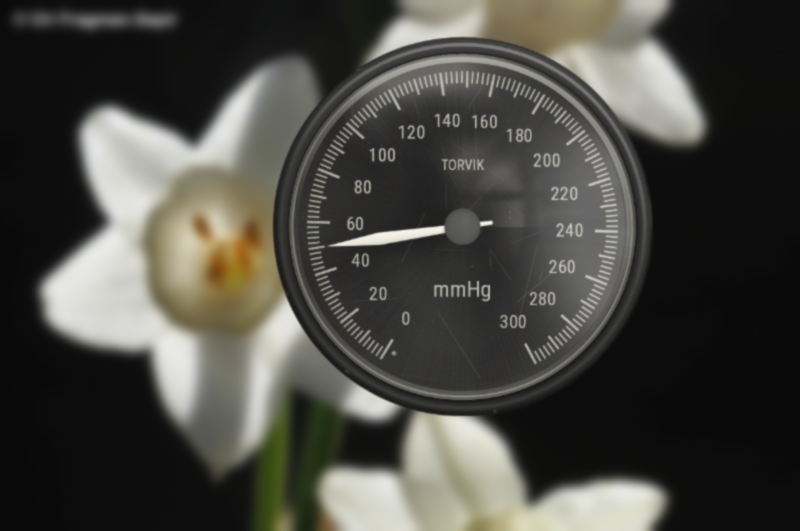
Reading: value=50 unit=mmHg
